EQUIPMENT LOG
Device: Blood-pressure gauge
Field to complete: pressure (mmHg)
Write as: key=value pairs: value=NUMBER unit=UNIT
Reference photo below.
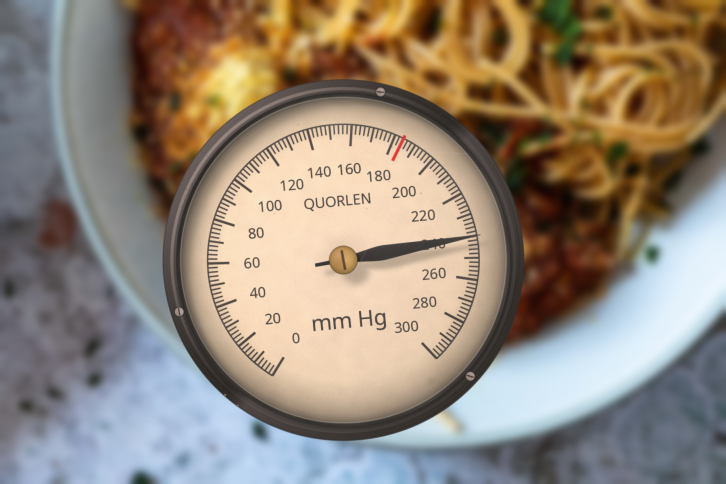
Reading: value=240 unit=mmHg
